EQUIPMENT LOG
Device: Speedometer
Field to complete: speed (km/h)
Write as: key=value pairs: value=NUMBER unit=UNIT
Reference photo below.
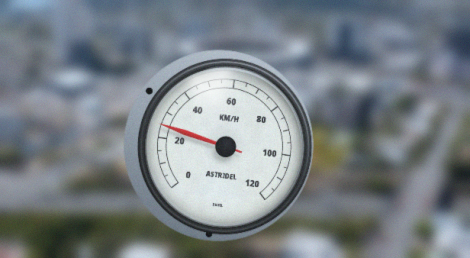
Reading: value=25 unit=km/h
